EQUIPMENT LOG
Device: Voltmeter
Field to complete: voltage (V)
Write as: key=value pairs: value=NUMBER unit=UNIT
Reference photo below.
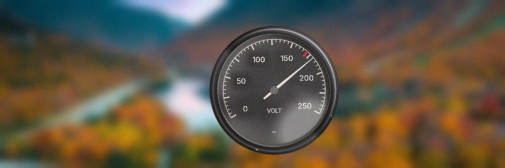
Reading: value=180 unit=V
